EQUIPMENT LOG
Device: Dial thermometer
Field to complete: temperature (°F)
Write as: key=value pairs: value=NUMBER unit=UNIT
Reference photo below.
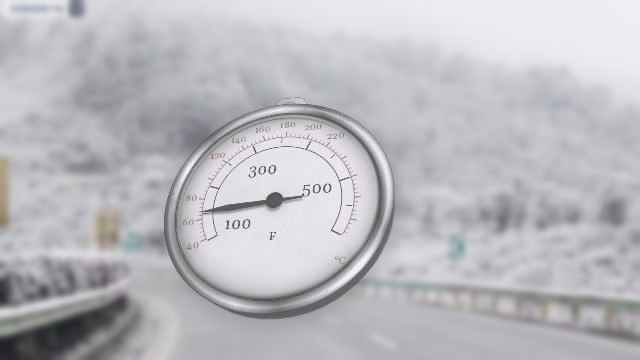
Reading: value=150 unit=°F
